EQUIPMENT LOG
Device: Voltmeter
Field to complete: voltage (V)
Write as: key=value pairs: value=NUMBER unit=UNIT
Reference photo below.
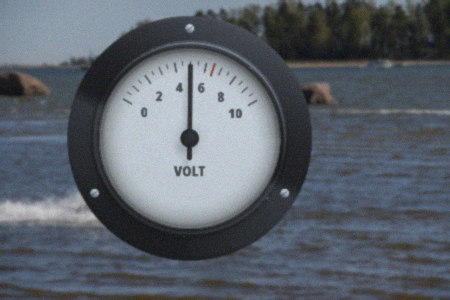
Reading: value=5 unit=V
